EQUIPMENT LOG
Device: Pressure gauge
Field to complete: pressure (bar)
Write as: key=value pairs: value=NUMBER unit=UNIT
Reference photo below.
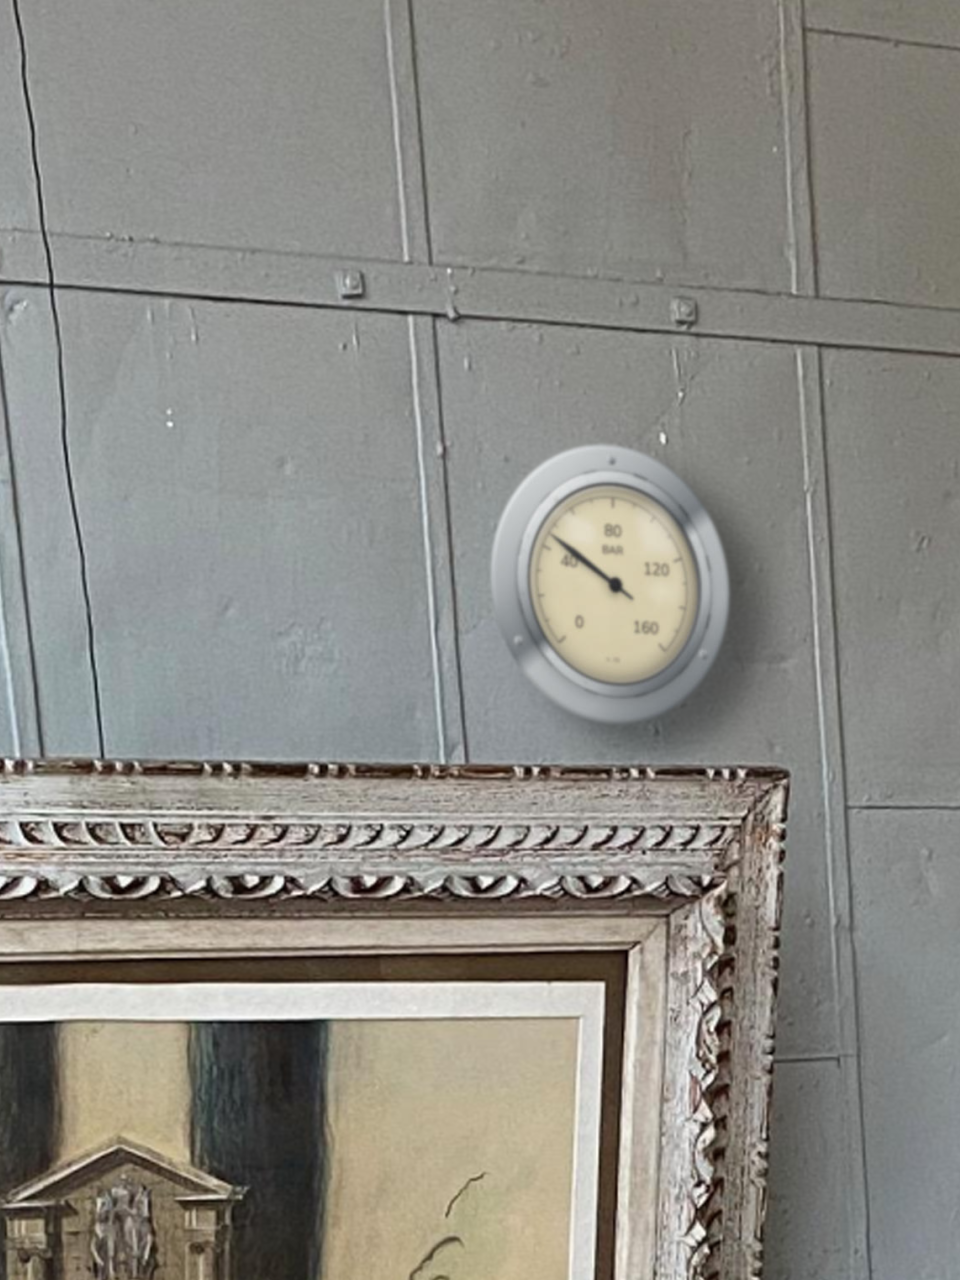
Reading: value=45 unit=bar
